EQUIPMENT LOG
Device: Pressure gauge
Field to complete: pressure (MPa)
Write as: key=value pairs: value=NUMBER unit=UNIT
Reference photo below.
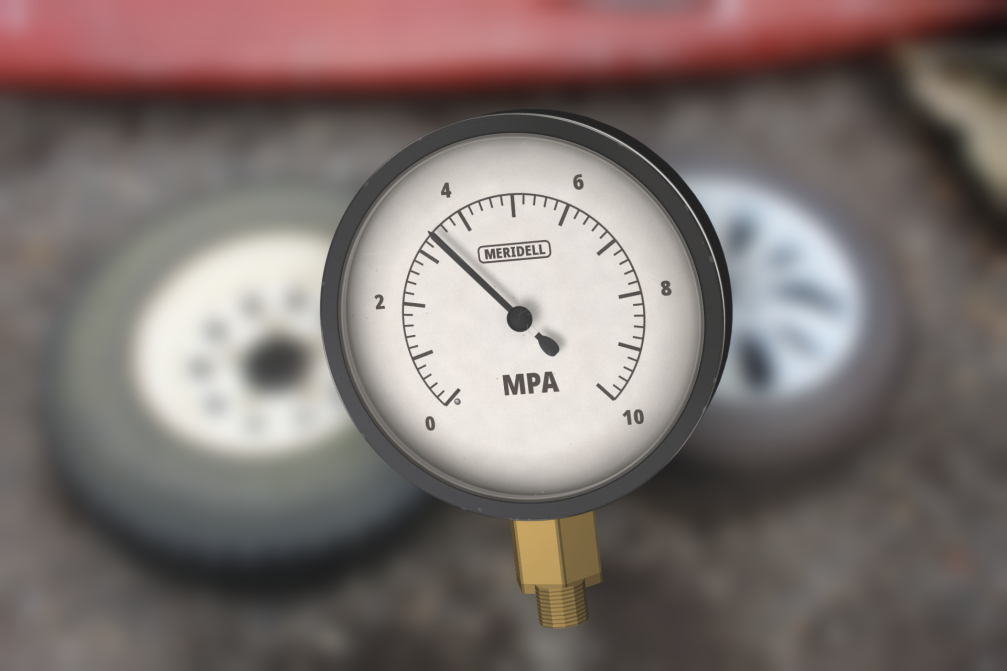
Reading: value=3.4 unit=MPa
